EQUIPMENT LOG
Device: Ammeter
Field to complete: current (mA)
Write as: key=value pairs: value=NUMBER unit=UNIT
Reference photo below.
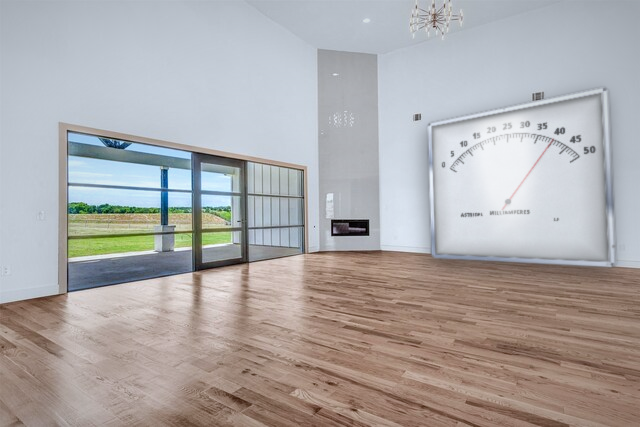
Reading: value=40 unit=mA
